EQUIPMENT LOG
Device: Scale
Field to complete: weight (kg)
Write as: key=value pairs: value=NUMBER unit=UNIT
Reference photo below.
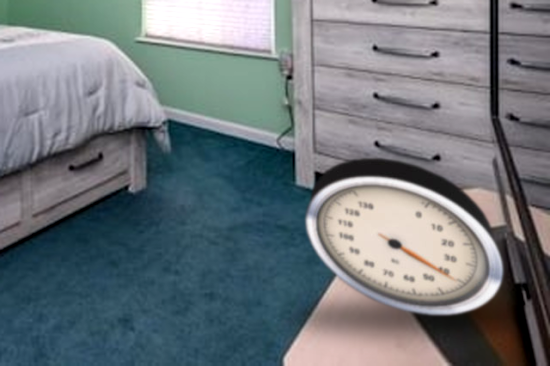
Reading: value=40 unit=kg
